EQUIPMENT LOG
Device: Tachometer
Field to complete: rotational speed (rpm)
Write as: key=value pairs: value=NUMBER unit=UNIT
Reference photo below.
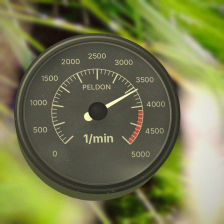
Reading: value=3600 unit=rpm
